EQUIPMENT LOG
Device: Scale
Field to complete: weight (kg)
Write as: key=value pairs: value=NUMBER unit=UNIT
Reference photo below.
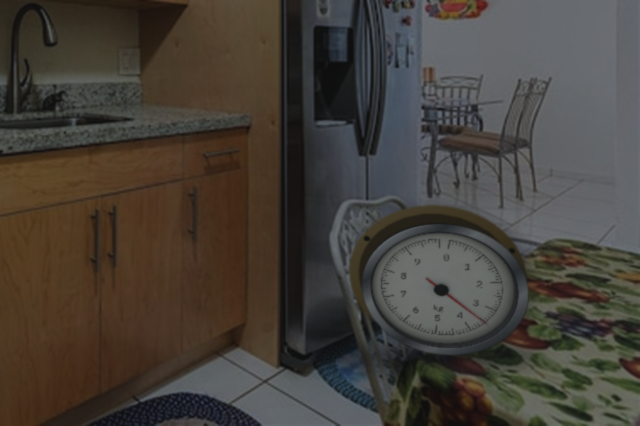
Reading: value=3.5 unit=kg
